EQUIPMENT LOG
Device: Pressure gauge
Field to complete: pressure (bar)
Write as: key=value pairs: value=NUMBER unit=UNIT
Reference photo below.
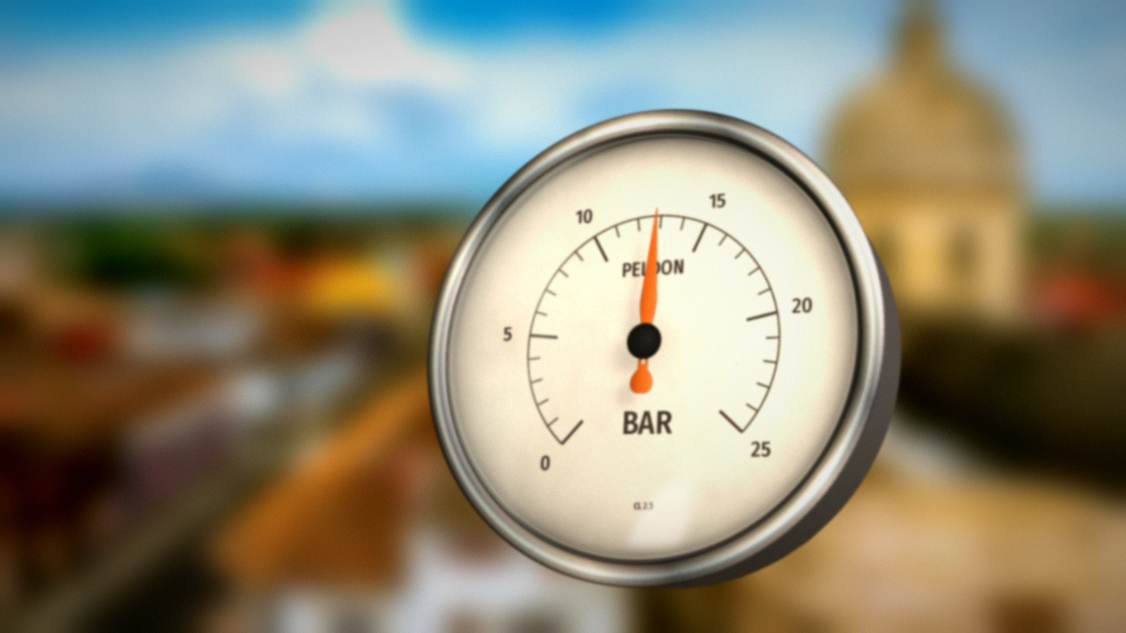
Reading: value=13 unit=bar
